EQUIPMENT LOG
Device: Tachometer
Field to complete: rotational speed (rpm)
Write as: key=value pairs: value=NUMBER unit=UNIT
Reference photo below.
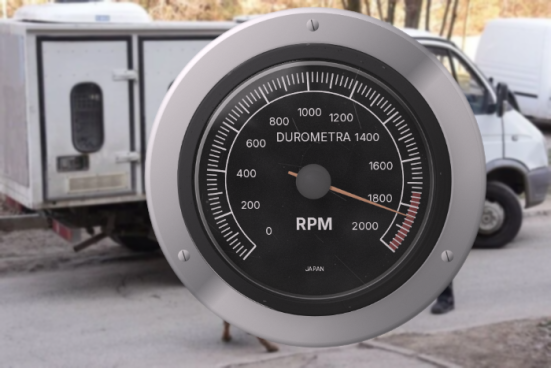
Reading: value=1840 unit=rpm
